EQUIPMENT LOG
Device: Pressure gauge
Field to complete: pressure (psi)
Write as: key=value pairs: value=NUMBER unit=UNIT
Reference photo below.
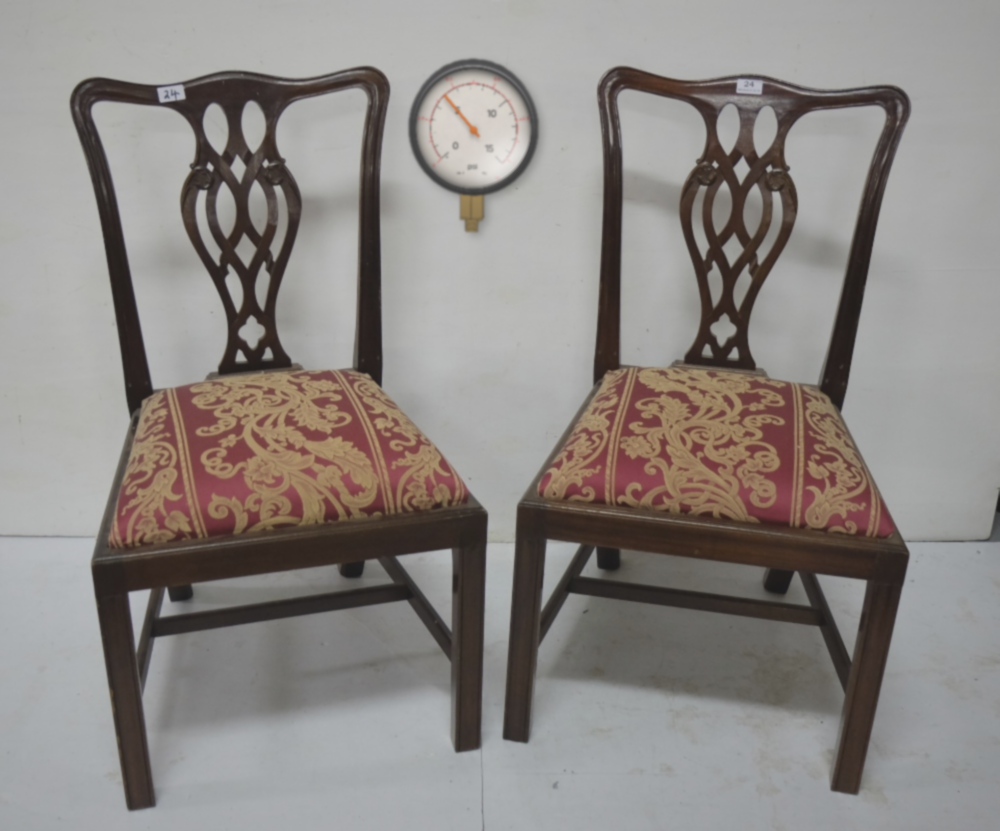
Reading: value=5 unit=psi
